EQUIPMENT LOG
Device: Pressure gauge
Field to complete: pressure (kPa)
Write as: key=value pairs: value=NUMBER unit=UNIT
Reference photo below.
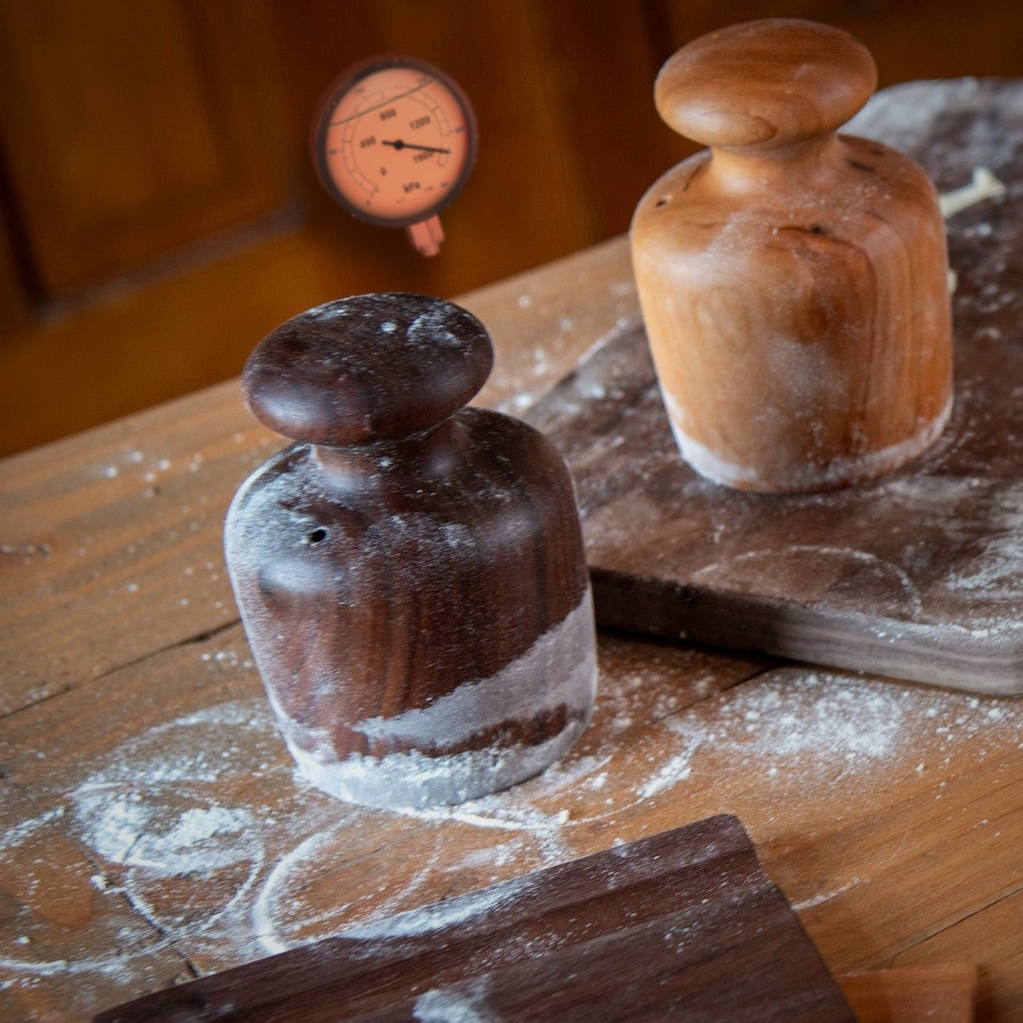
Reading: value=1500 unit=kPa
